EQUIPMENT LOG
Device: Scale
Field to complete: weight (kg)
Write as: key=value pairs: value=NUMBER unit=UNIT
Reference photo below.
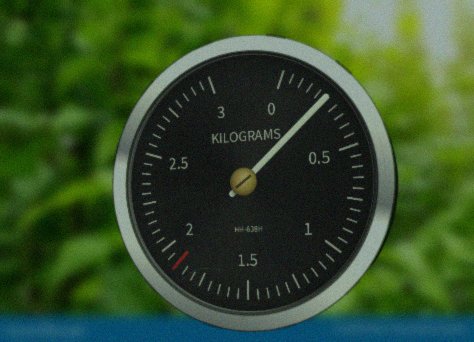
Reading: value=0.25 unit=kg
